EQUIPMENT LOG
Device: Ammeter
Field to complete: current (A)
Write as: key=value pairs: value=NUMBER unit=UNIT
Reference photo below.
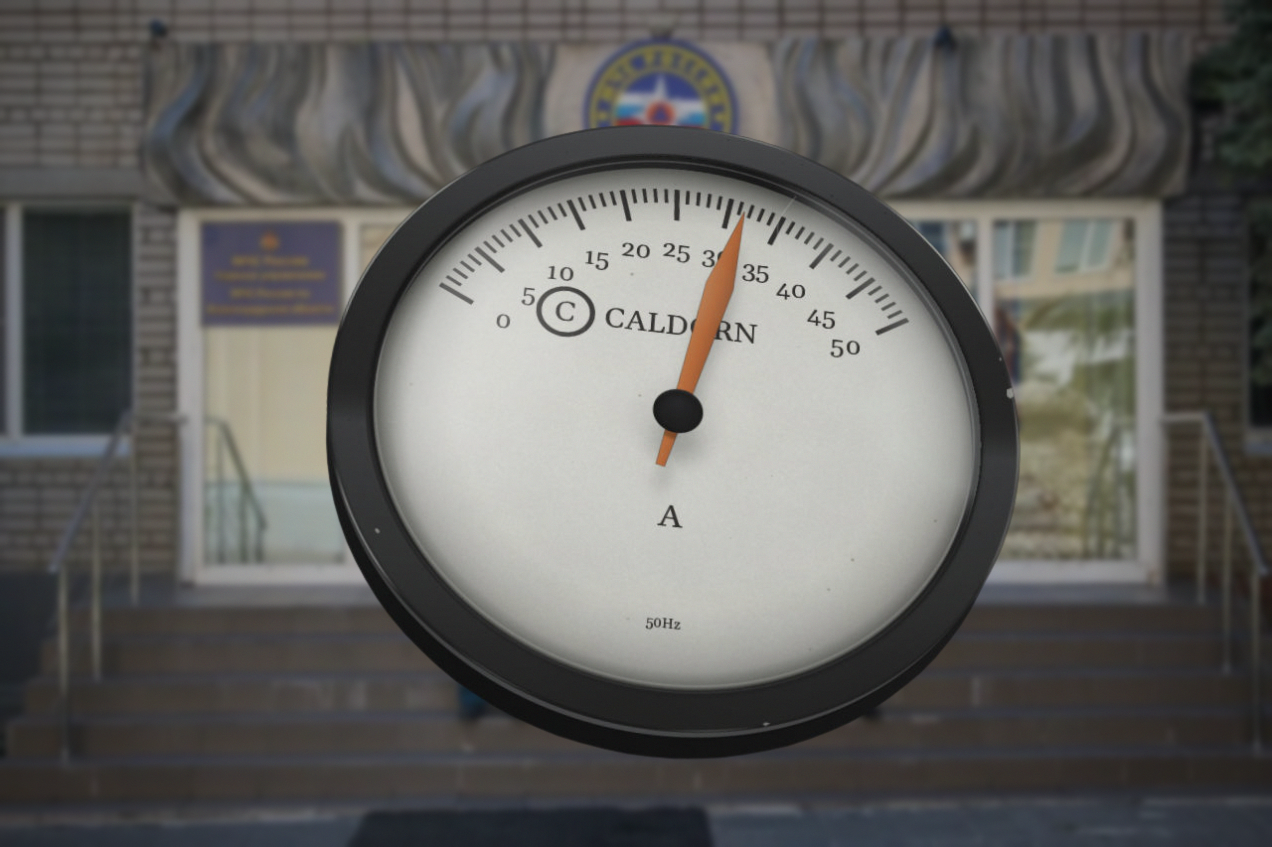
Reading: value=31.5 unit=A
